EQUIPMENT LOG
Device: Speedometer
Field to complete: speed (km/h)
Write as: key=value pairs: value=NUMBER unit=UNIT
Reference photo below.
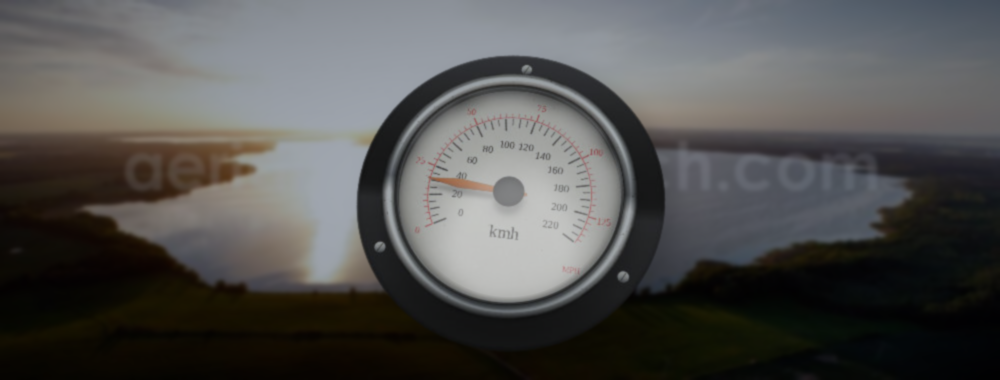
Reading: value=30 unit=km/h
